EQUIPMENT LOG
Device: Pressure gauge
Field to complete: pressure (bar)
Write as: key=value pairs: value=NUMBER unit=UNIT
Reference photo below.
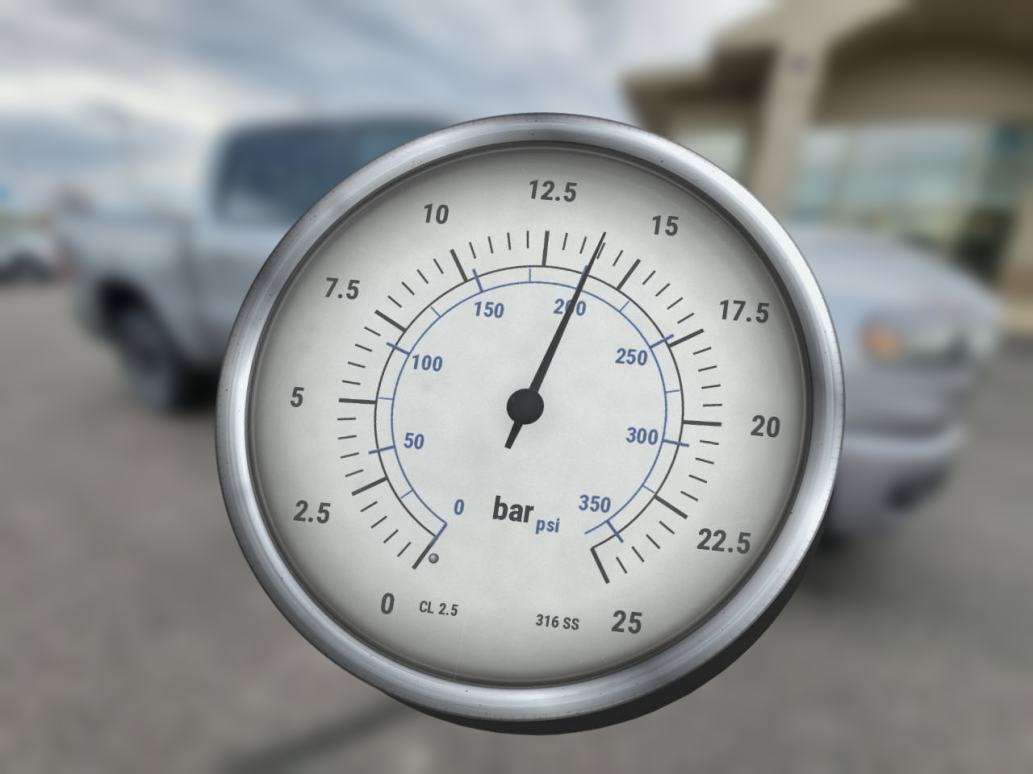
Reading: value=14 unit=bar
